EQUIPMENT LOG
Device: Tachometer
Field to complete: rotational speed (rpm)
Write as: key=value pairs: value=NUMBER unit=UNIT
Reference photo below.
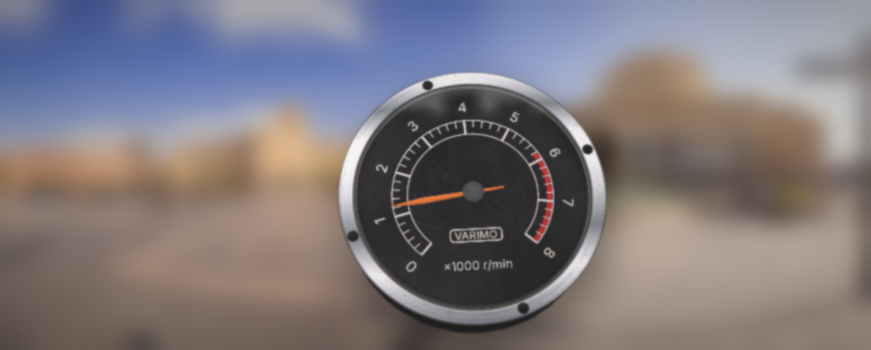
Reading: value=1200 unit=rpm
